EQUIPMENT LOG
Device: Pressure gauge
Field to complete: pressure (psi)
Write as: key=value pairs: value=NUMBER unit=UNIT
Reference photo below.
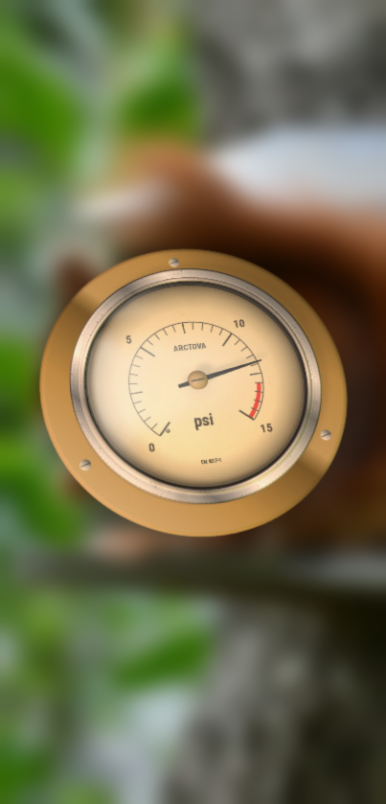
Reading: value=12 unit=psi
